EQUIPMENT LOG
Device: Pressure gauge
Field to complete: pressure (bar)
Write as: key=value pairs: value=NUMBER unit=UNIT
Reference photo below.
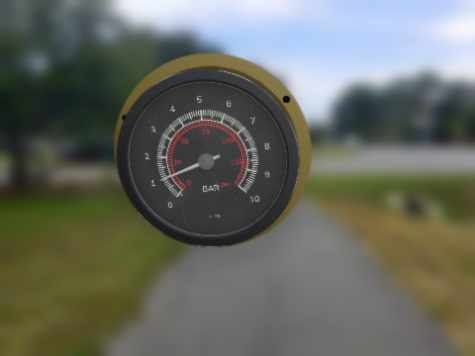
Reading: value=1 unit=bar
